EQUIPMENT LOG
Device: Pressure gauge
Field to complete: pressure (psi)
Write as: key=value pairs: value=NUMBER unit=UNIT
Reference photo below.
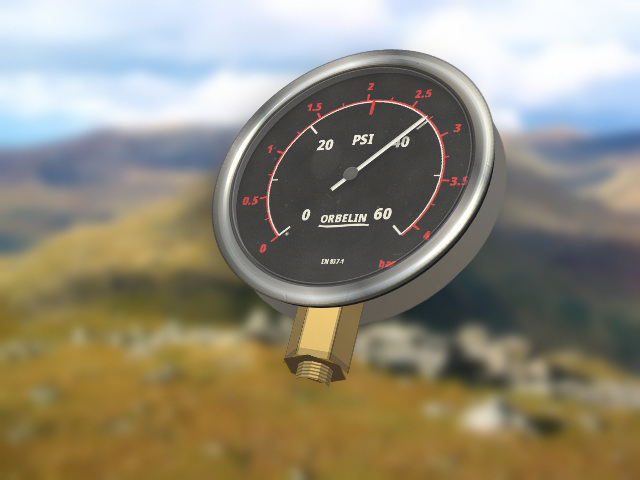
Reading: value=40 unit=psi
